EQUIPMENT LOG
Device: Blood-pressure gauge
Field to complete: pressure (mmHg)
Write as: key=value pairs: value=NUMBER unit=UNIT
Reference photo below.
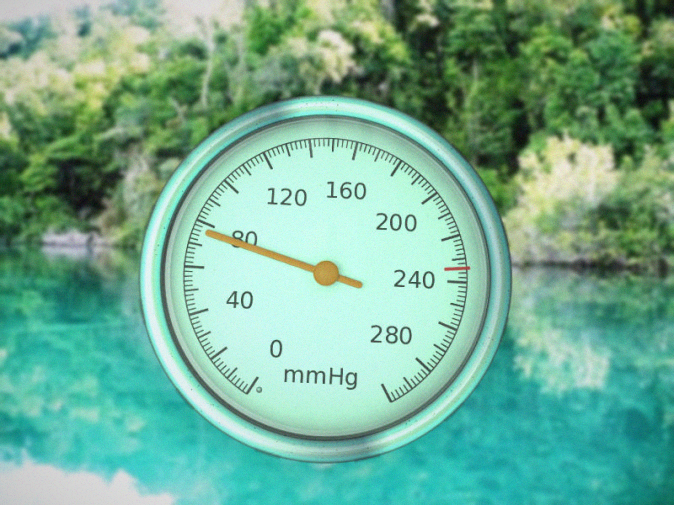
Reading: value=76 unit=mmHg
